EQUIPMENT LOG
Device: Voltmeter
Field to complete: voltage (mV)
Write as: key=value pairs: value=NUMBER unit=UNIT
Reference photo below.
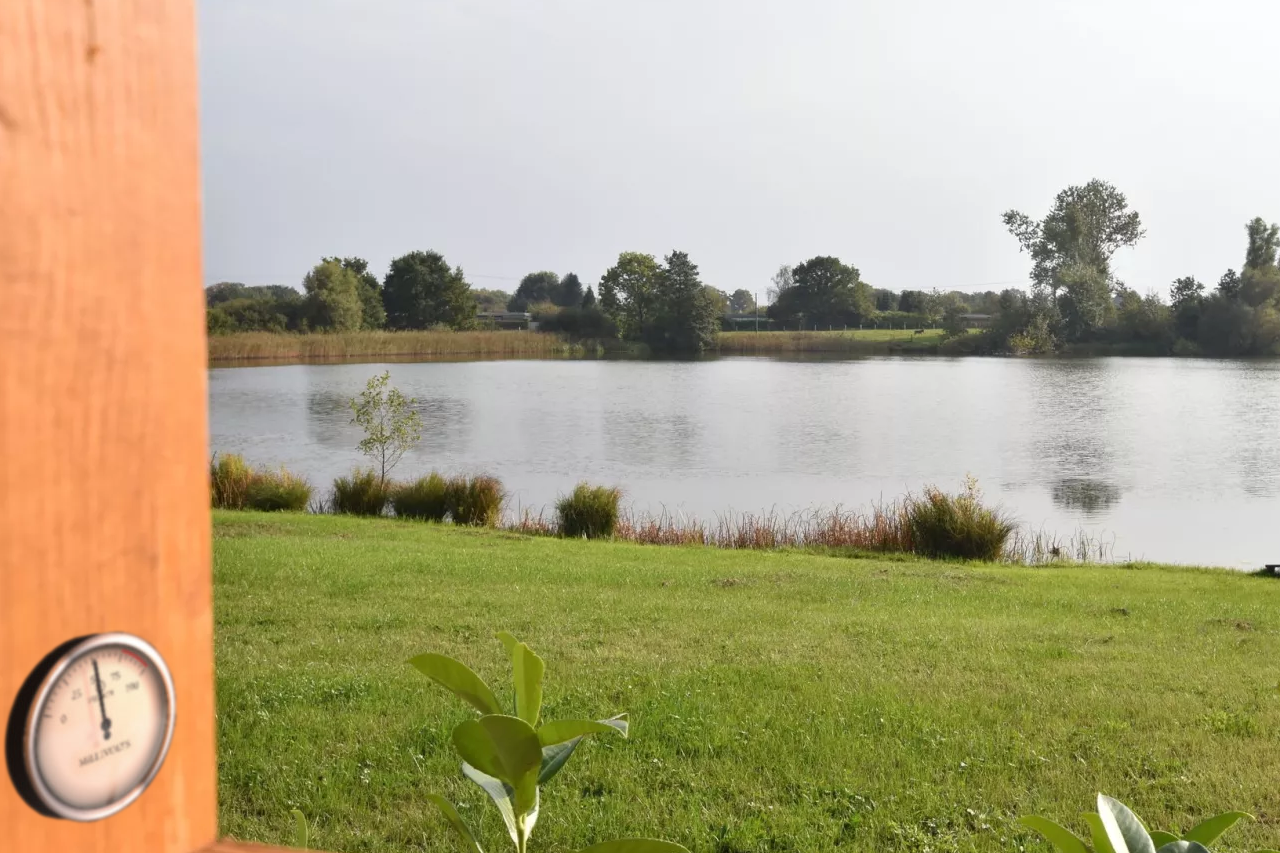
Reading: value=50 unit=mV
